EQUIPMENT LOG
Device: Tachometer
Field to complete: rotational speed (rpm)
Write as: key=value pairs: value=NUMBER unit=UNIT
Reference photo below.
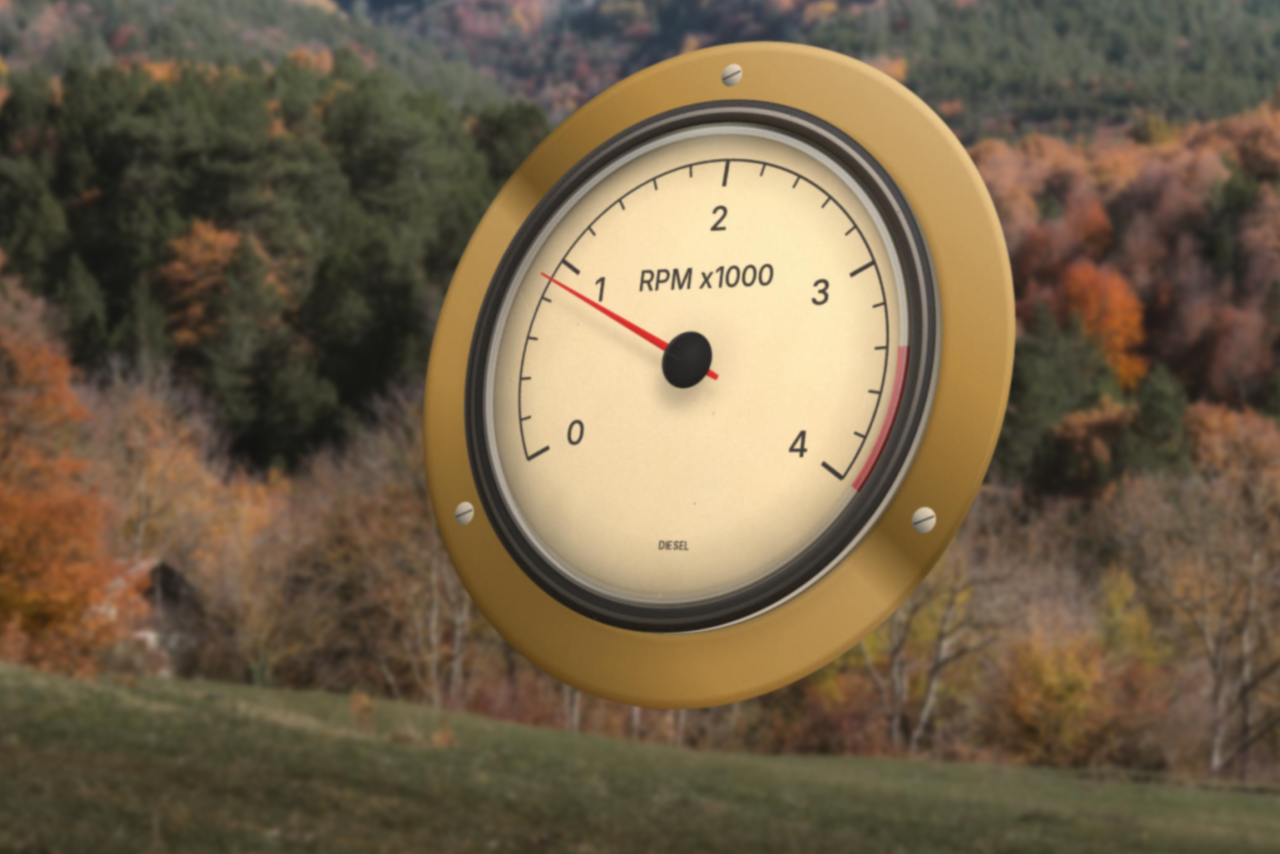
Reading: value=900 unit=rpm
